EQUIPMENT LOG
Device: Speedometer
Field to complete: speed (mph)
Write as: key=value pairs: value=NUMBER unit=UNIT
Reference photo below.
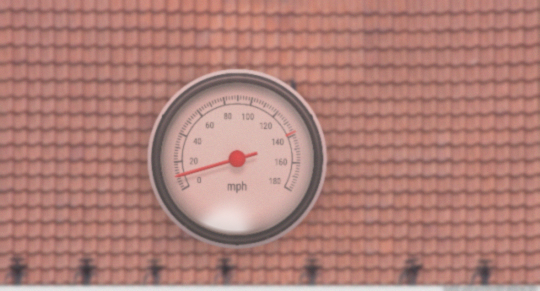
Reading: value=10 unit=mph
